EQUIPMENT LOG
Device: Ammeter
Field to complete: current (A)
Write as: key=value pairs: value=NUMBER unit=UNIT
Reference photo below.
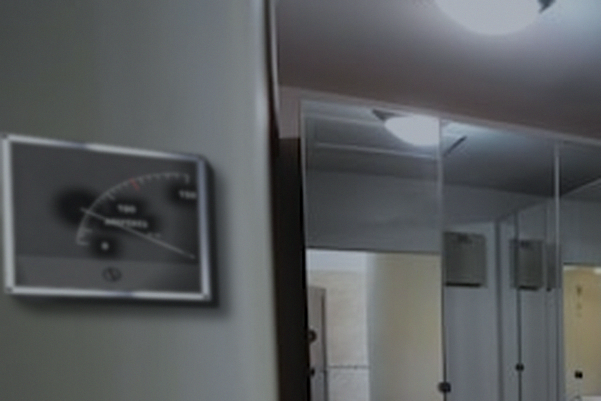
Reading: value=75 unit=A
